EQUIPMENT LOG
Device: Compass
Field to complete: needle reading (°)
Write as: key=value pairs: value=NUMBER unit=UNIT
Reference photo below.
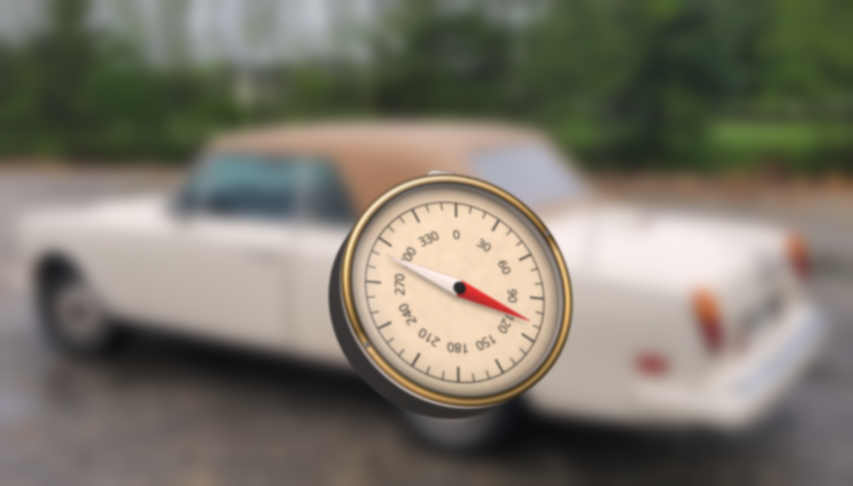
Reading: value=110 unit=°
